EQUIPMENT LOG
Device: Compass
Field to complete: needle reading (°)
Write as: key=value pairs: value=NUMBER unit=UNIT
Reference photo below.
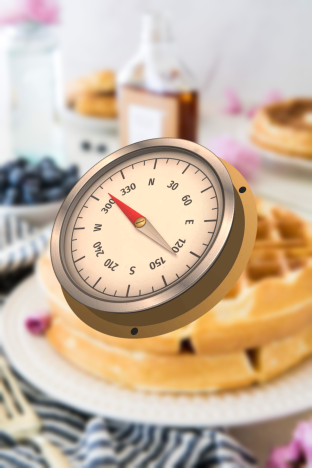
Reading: value=310 unit=°
